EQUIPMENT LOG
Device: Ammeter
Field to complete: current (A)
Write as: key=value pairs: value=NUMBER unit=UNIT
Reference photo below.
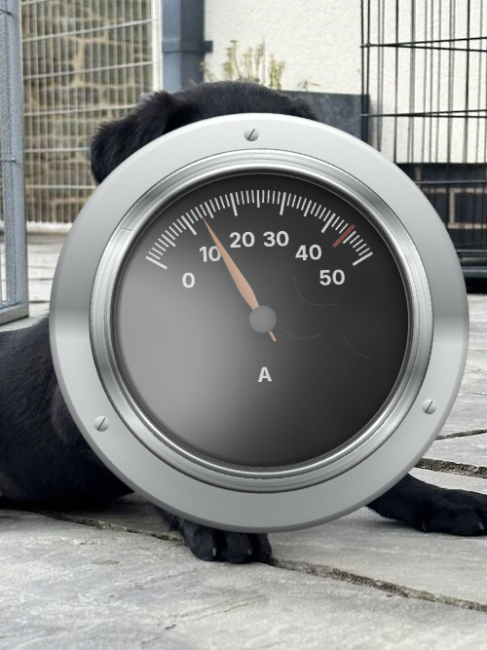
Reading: value=13 unit=A
